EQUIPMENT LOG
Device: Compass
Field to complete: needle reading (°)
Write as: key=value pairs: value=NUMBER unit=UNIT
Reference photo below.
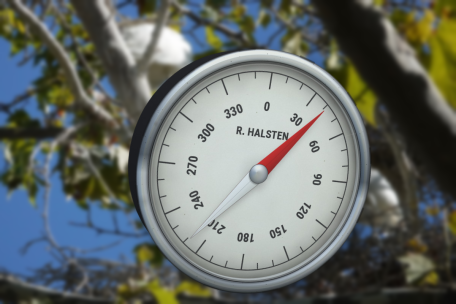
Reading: value=40 unit=°
